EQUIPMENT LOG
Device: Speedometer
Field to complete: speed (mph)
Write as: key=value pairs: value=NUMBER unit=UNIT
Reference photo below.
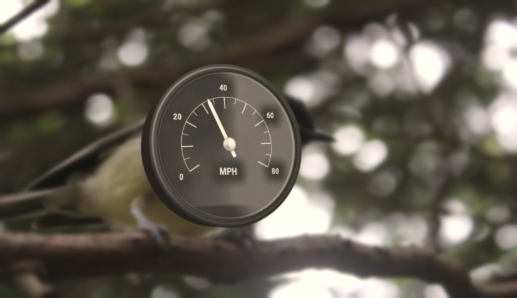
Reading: value=32.5 unit=mph
